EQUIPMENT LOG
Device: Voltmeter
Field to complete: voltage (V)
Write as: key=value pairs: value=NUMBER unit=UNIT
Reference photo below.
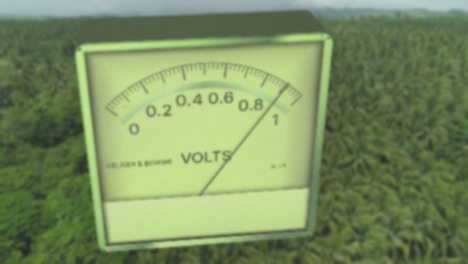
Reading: value=0.9 unit=V
